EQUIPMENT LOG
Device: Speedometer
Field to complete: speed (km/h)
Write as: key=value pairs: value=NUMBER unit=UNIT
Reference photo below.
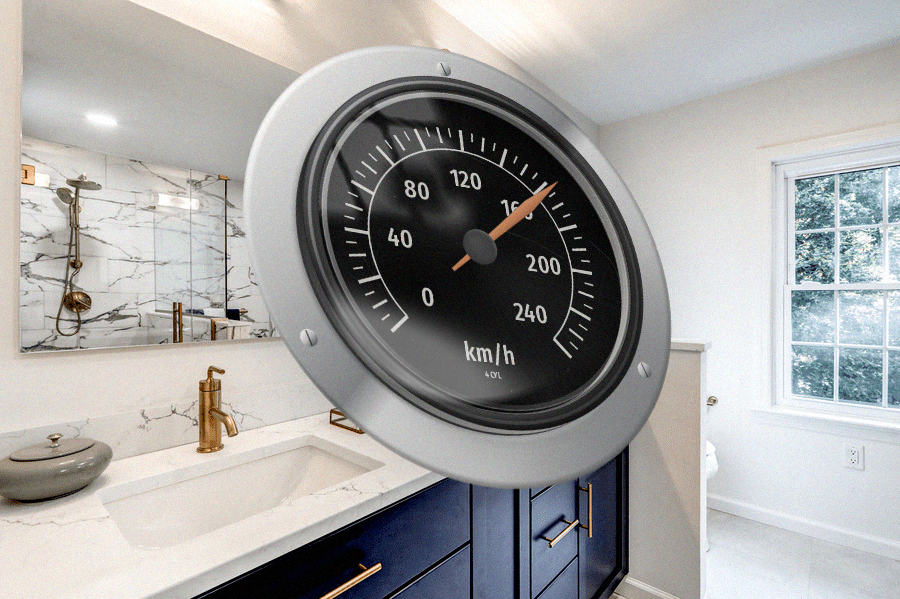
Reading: value=162.5 unit=km/h
